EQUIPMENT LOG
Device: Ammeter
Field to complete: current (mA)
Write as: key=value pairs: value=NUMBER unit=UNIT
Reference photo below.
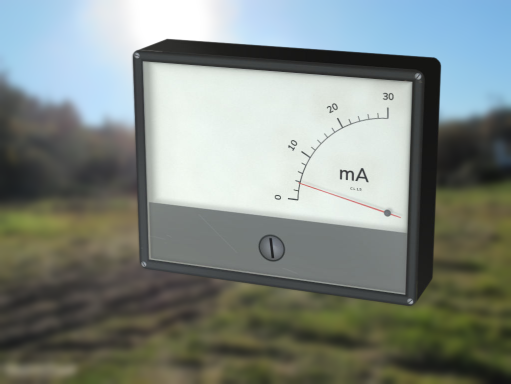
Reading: value=4 unit=mA
